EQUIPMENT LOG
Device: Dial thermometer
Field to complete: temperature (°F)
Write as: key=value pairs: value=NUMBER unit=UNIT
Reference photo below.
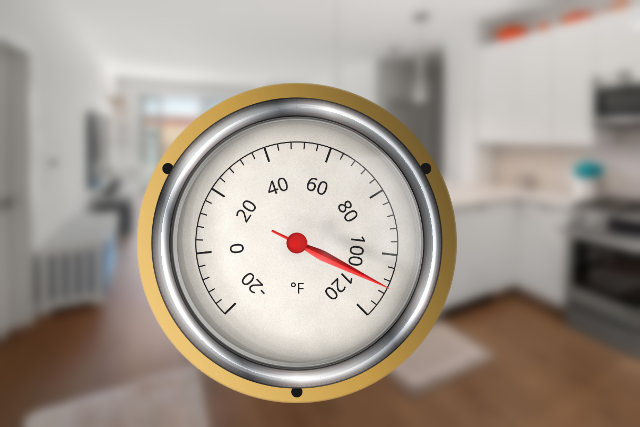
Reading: value=110 unit=°F
